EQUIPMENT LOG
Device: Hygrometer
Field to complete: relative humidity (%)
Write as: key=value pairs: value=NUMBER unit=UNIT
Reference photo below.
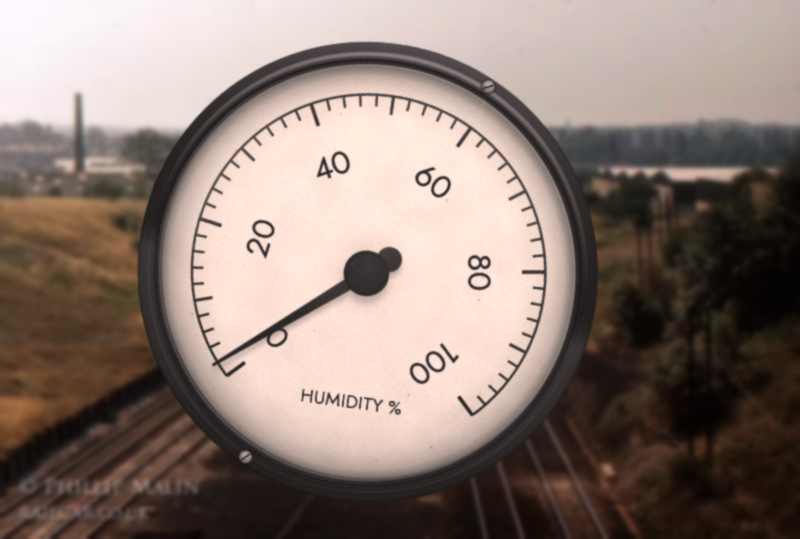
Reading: value=2 unit=%
